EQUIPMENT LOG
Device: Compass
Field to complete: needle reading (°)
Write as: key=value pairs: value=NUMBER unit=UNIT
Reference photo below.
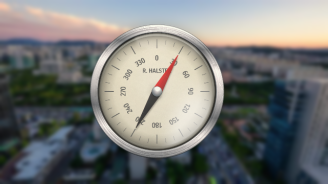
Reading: value=30 unit=°
